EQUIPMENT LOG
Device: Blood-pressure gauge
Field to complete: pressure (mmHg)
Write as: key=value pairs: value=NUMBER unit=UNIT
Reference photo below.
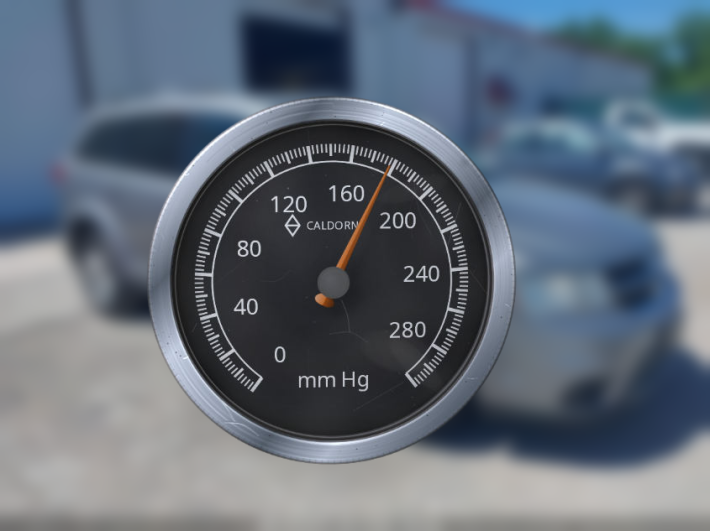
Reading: value=178 unit=mmHg
